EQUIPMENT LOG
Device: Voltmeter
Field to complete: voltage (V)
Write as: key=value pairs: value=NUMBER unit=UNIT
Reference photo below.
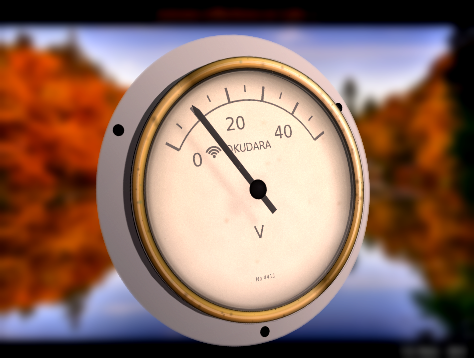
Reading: value=10 unit=V
